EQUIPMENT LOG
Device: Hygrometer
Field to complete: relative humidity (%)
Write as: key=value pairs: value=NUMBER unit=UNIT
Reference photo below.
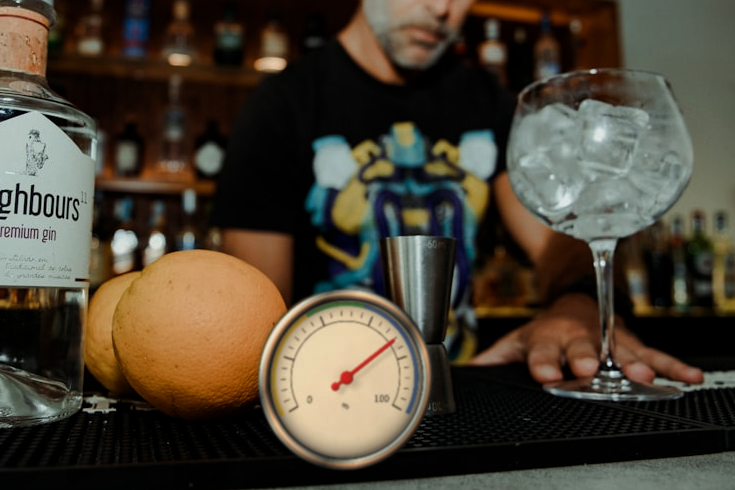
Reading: value=72 unit=%
